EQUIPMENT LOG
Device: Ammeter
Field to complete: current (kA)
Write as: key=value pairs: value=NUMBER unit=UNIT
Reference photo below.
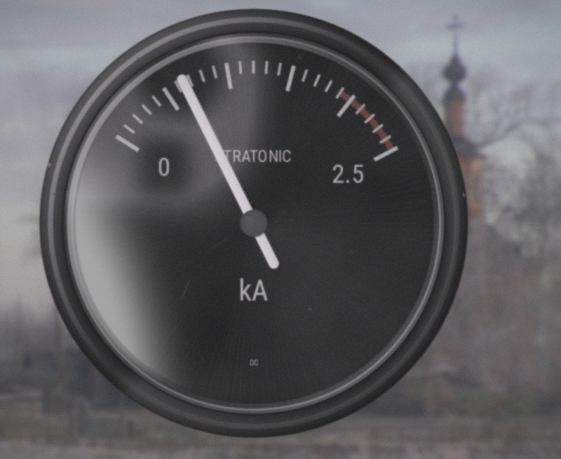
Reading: value=0.65 unit=kA
